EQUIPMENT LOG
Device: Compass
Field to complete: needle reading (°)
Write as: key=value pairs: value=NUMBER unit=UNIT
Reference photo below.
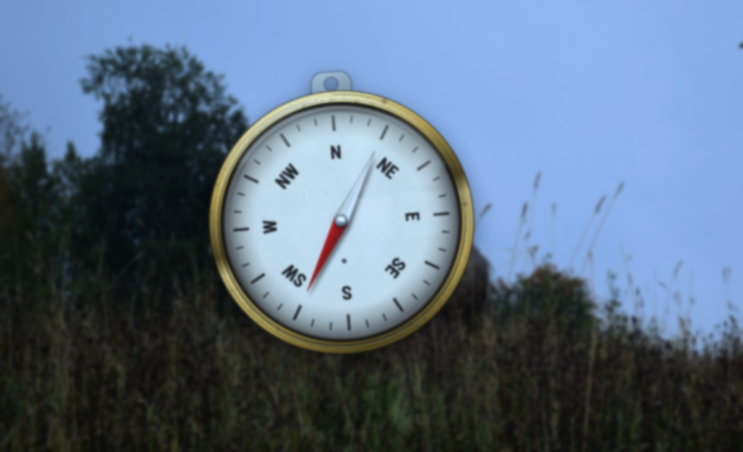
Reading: value=210 unit=°
